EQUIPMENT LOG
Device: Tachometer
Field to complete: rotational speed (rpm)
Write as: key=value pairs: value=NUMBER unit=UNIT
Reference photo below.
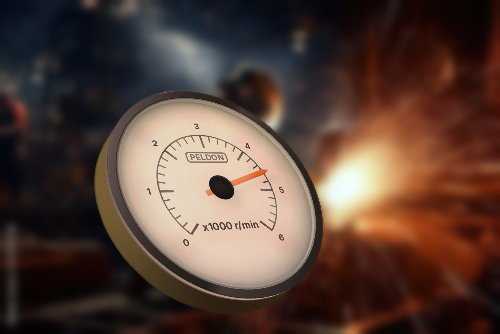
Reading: value=4600 unit=rpm
